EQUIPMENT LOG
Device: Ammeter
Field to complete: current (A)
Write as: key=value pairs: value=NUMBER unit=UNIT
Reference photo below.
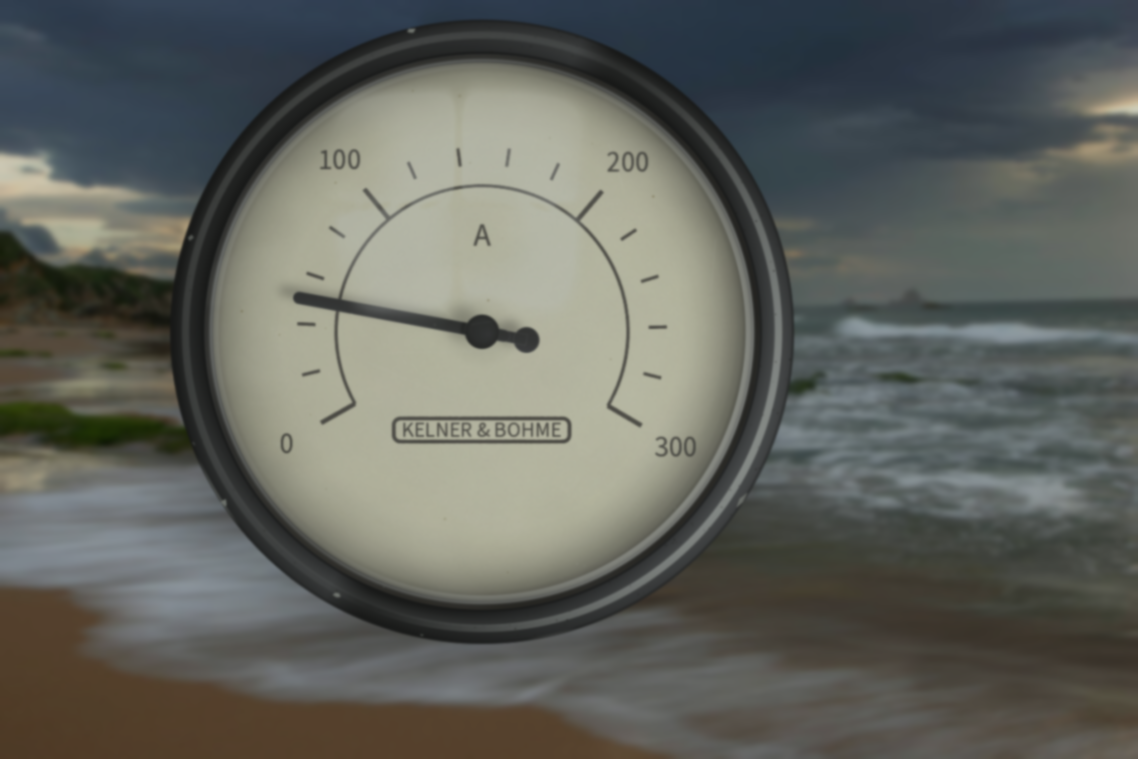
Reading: value=50 unit=A
